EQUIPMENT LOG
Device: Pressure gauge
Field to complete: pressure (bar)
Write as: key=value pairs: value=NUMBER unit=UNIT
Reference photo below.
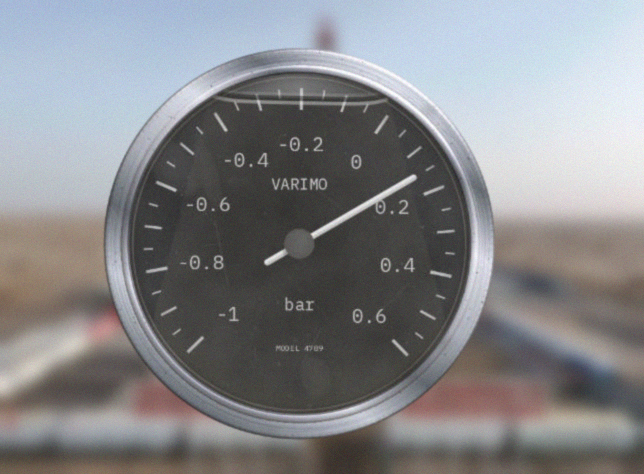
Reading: value=0.15 unit=bar
